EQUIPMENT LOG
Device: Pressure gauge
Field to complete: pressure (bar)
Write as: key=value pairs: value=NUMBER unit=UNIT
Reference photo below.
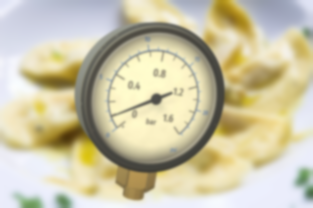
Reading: value=0.1 unit=bar
